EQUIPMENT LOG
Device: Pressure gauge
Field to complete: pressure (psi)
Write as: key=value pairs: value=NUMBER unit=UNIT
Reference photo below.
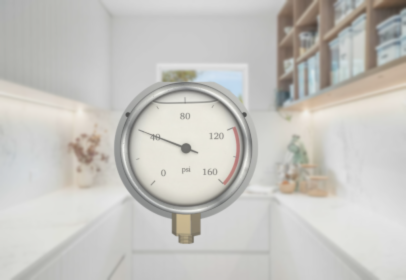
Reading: value=40 unit=psi
